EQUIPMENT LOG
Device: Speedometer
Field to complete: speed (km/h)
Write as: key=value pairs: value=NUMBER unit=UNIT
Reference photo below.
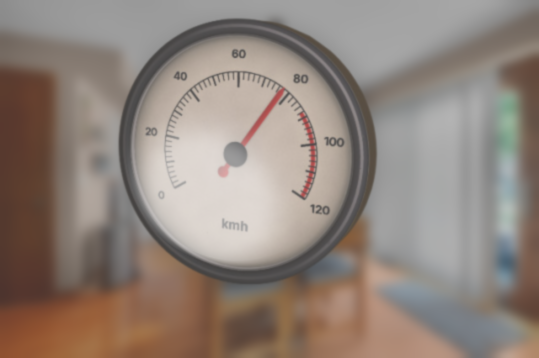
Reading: value=78 unit=km/h
